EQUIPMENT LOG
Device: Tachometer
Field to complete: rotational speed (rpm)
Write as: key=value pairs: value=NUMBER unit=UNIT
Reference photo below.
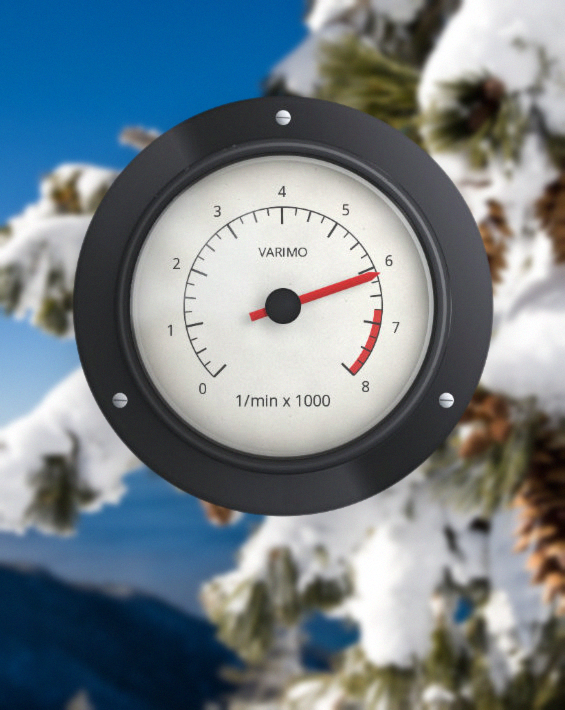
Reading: value=6125 unit=rpm
